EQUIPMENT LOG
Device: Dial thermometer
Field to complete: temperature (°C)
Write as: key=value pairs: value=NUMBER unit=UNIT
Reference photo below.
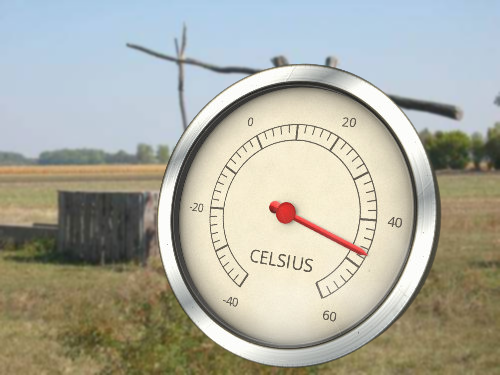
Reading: value=47 unit=°C
